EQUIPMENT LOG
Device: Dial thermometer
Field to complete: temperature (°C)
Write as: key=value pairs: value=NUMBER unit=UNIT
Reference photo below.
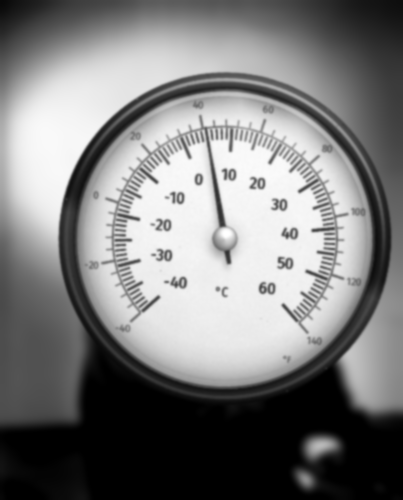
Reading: value=5 unit=°C
